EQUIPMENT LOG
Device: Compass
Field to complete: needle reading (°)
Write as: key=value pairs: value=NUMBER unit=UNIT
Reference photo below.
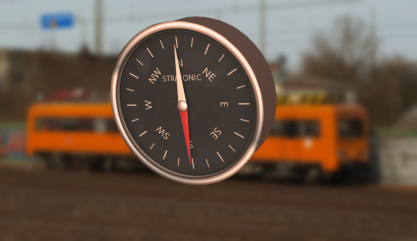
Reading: value=180 unit=°
